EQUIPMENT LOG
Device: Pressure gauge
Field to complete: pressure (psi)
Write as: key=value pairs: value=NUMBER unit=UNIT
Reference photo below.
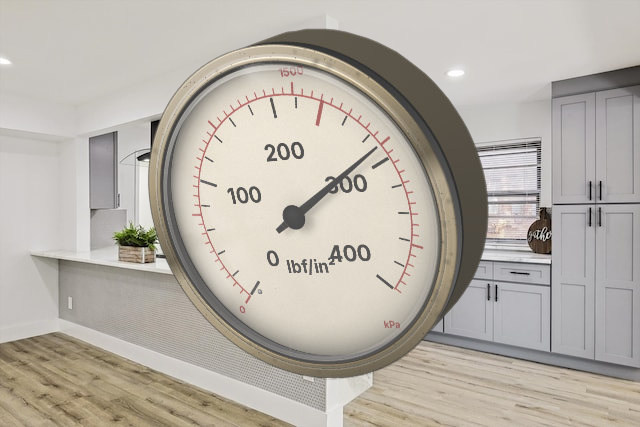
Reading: value=290 unit=psi
